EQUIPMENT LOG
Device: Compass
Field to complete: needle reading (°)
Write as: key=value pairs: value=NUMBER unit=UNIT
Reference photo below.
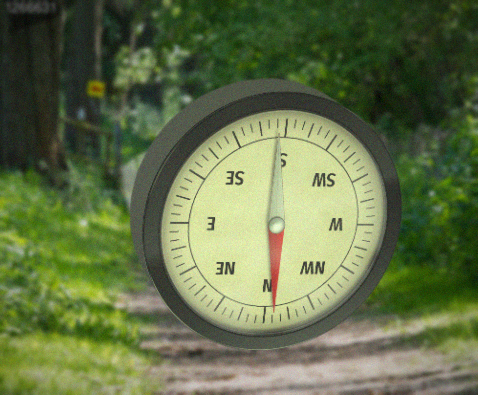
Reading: value=355 unit=°
